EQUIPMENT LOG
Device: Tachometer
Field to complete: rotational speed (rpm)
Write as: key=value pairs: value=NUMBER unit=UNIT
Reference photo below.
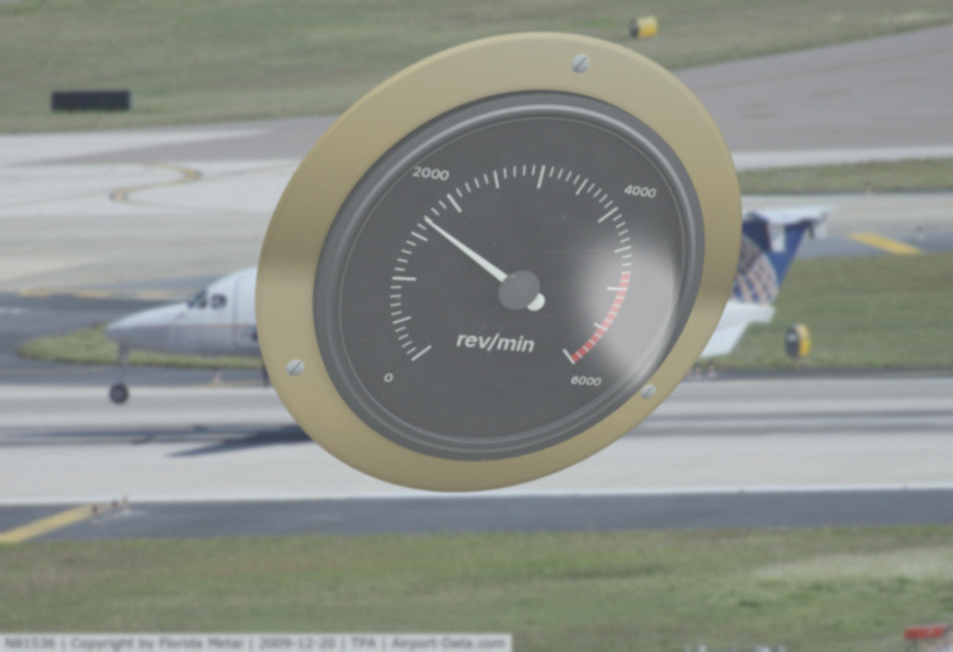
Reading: value=1700 unit=rpm
